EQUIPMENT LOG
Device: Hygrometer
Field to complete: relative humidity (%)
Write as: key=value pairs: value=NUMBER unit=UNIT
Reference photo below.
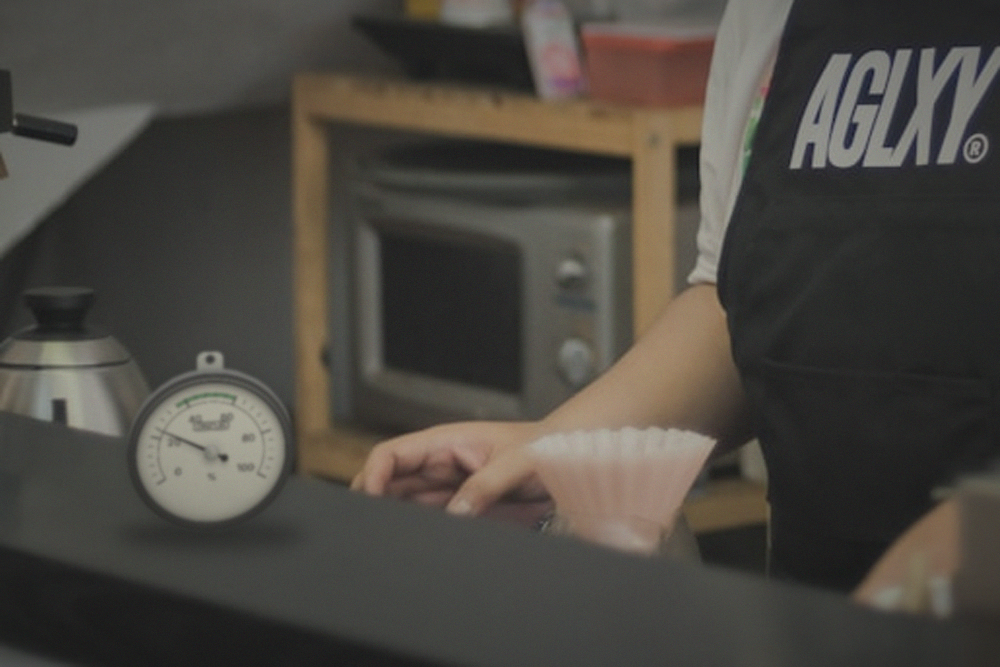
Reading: value=24 unit=%
